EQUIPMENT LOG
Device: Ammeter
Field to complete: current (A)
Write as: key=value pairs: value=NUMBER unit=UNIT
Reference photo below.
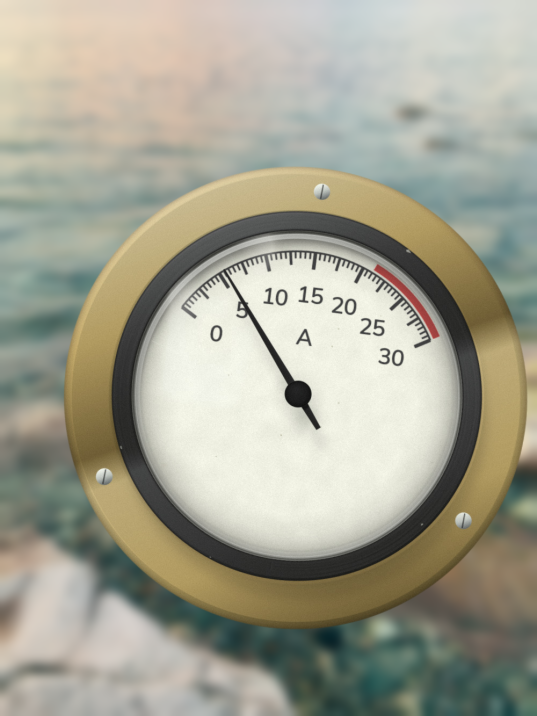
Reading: value=5.5 unit=A
